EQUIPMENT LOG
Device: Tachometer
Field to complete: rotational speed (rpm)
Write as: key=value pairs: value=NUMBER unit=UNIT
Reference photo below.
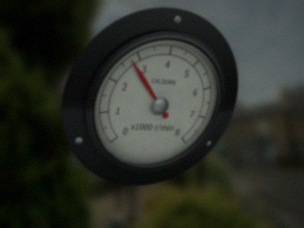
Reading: value=2750 unit=rpm
